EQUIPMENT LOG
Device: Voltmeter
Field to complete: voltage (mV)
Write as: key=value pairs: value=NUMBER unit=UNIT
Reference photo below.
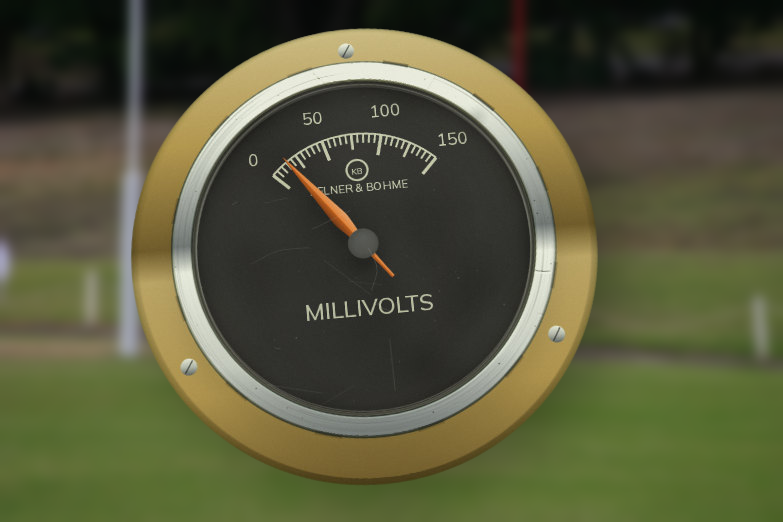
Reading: value=15 unit=mV
